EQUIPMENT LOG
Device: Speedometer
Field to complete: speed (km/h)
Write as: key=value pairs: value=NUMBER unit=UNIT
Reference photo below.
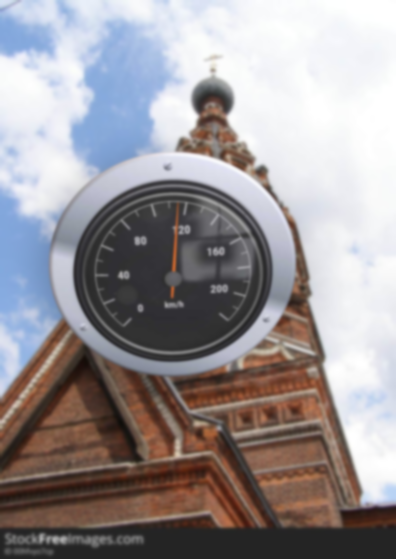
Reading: value=115 unit=km/h
